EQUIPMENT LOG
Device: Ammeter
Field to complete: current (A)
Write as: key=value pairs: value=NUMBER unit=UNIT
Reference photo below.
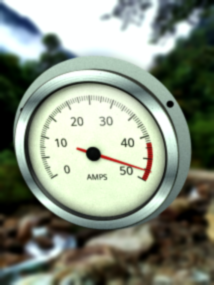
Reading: value=47.5 unit=A
